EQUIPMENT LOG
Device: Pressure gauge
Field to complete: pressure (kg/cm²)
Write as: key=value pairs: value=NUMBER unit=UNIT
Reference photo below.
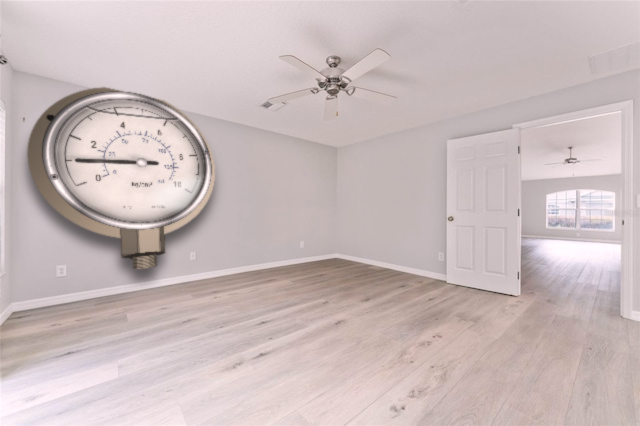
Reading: value=1 unit=kg/cm²
